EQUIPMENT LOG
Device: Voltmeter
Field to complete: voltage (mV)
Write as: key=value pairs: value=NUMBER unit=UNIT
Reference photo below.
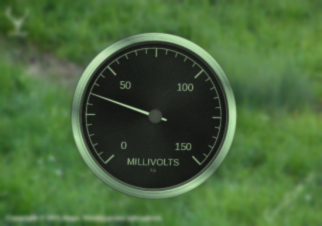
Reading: value=35 unit=mV
